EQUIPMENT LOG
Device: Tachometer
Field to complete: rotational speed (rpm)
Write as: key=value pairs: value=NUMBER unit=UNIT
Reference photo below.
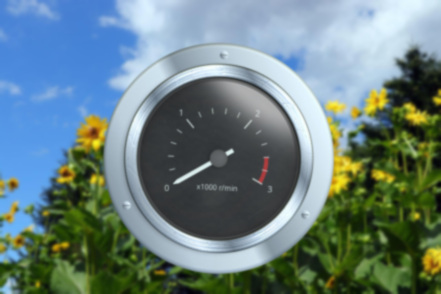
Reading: value=0 unit=rpm
